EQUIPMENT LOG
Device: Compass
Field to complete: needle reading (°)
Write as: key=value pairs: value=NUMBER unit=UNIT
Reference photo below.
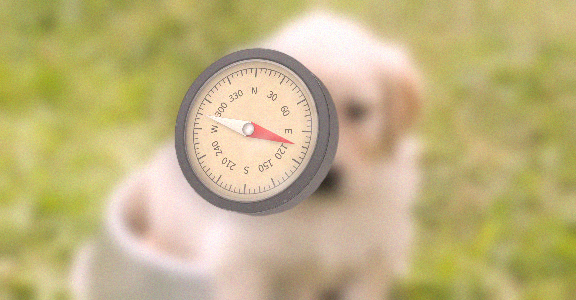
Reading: value=105 unit=°
